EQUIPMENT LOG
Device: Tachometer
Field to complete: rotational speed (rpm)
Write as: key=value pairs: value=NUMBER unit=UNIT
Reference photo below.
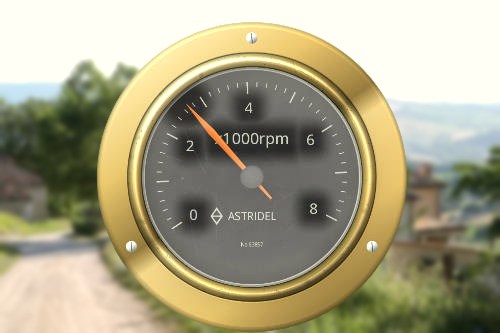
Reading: value=2700 unit=rpm
